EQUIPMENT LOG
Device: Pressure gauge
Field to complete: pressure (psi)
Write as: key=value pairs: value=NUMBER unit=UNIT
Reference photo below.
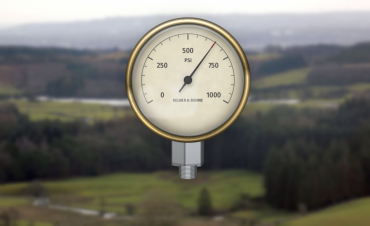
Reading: value=650 unit=psi
